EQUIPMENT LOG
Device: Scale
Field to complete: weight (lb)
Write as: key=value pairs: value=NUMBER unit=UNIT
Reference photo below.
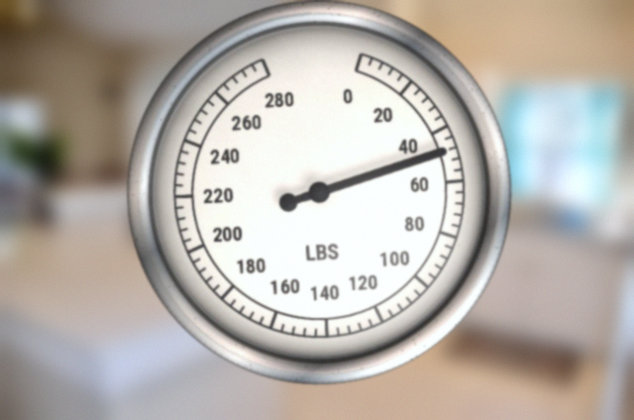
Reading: value=48 unit=lb
